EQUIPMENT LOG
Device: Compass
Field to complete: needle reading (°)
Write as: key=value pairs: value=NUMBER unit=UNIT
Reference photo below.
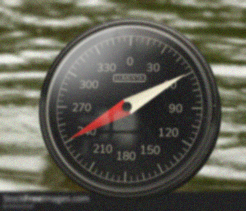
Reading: value=240 unit=°
